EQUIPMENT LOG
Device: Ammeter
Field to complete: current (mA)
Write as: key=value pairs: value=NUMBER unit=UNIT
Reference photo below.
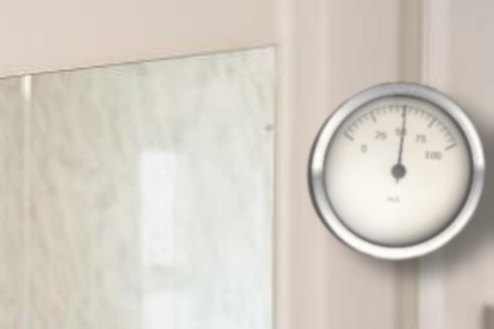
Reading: value=50 unit=mA
